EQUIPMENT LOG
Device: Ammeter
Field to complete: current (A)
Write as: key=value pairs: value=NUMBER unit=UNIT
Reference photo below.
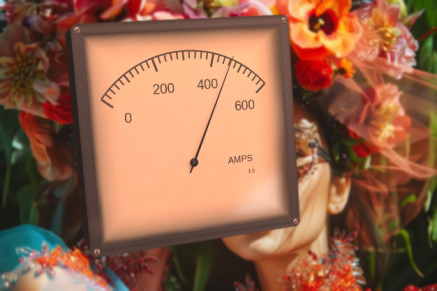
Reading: value=460 unit=A
